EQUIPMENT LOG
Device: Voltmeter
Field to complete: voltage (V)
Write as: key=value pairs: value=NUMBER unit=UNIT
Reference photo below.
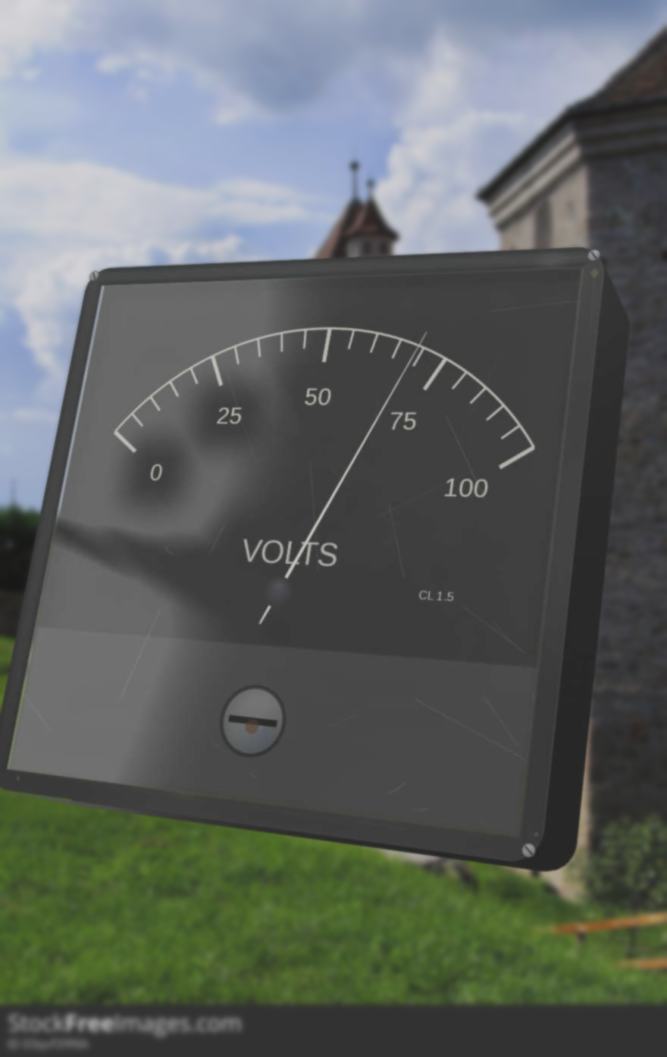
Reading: value=70 unit=V
